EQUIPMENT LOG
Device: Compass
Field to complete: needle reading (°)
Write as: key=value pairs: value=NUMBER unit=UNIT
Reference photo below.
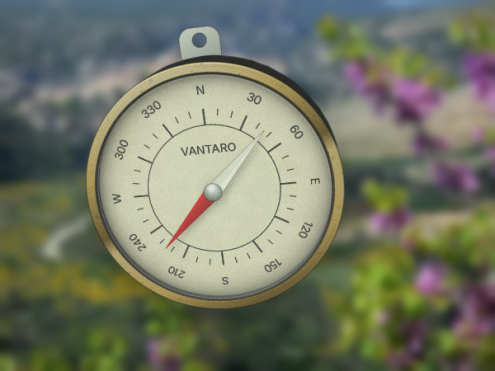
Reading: value=225 unit=°
